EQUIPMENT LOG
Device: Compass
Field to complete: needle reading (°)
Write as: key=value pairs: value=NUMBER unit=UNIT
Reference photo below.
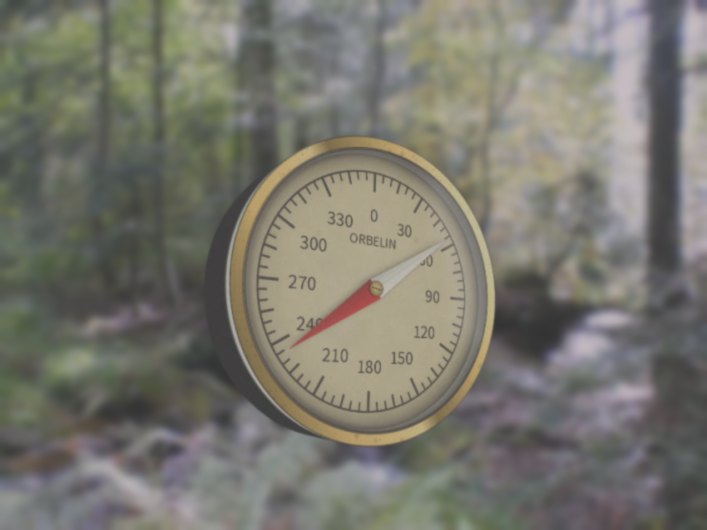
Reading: value=235 unit=°
